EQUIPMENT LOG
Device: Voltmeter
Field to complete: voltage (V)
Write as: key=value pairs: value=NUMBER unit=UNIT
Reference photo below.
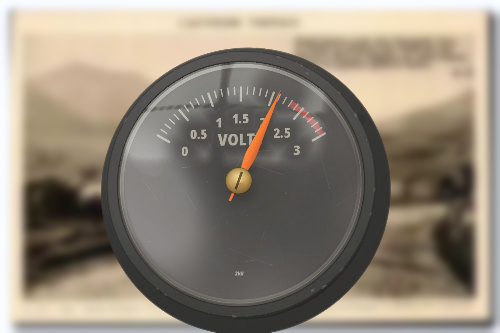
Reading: value=2.1 unit=V
